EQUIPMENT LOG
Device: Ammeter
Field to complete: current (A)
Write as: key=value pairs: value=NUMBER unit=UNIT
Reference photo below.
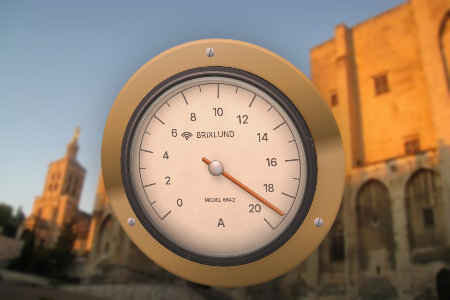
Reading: value=19 unit=A
